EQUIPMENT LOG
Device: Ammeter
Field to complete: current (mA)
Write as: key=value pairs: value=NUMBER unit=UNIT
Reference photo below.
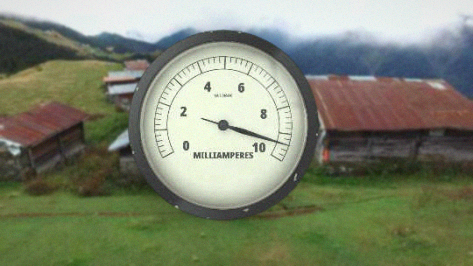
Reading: value=9.4 unit=mA
